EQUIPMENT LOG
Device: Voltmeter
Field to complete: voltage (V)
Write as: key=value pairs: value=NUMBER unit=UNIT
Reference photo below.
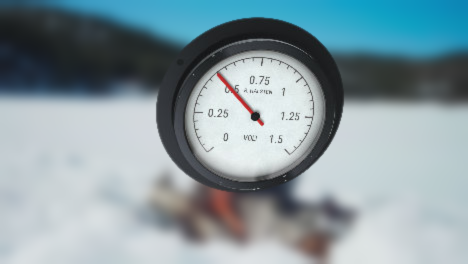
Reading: value=0.5 unit=V
